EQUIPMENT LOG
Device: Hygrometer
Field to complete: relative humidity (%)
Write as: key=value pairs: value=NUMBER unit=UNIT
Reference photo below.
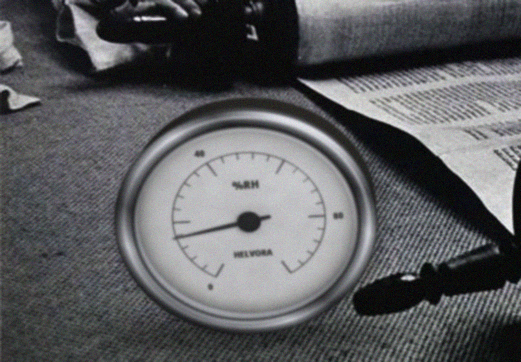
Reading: value=16 unit=%
